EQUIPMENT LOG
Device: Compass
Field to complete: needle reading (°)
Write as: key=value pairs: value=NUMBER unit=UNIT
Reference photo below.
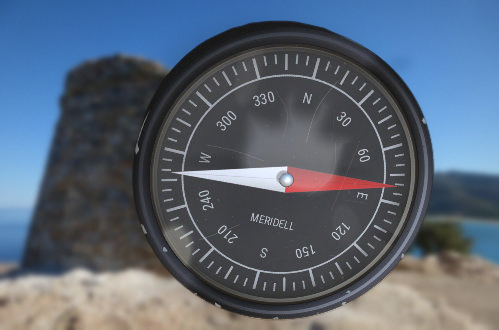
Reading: value=80 unit=°
